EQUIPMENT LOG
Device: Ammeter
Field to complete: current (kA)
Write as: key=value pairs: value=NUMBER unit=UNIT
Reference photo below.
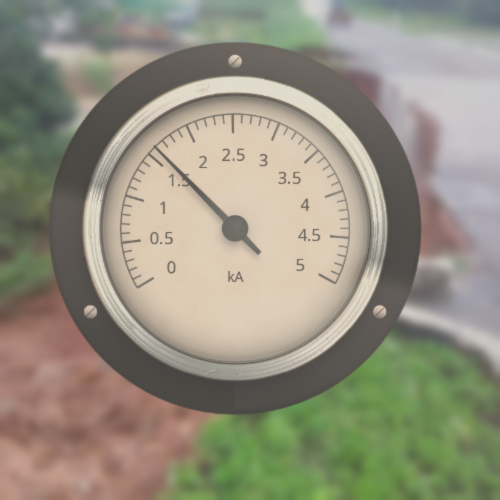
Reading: value=1.6 unit=kA
